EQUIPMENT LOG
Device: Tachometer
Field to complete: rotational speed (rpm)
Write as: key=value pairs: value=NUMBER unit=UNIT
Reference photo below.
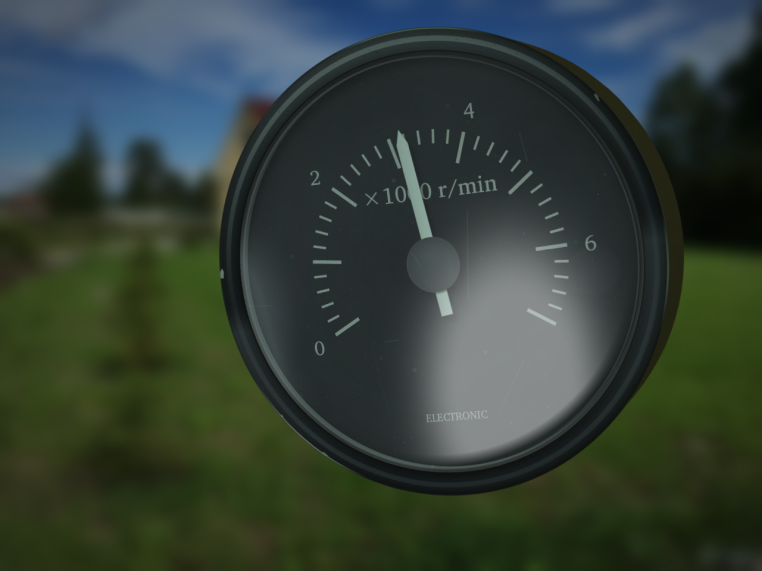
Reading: value=3200 unit=rpm
